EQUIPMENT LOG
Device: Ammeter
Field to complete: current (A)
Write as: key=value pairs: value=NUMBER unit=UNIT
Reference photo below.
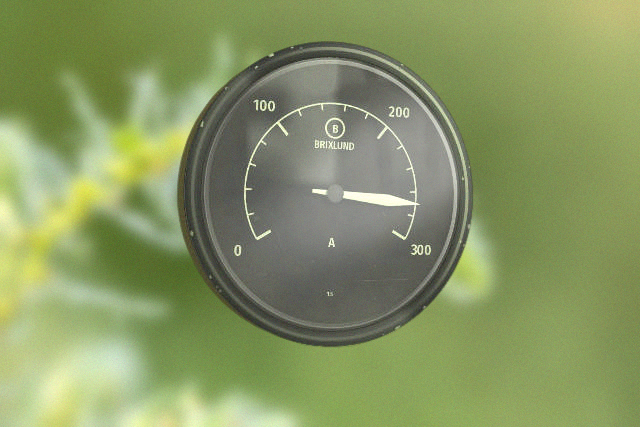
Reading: value=270 unit=A
